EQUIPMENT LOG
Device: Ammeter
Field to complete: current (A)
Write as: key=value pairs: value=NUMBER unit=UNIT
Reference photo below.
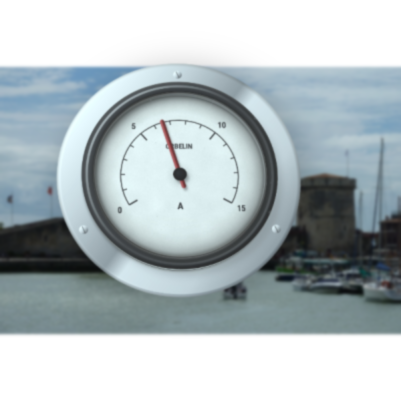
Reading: value=6.5 unit=A
